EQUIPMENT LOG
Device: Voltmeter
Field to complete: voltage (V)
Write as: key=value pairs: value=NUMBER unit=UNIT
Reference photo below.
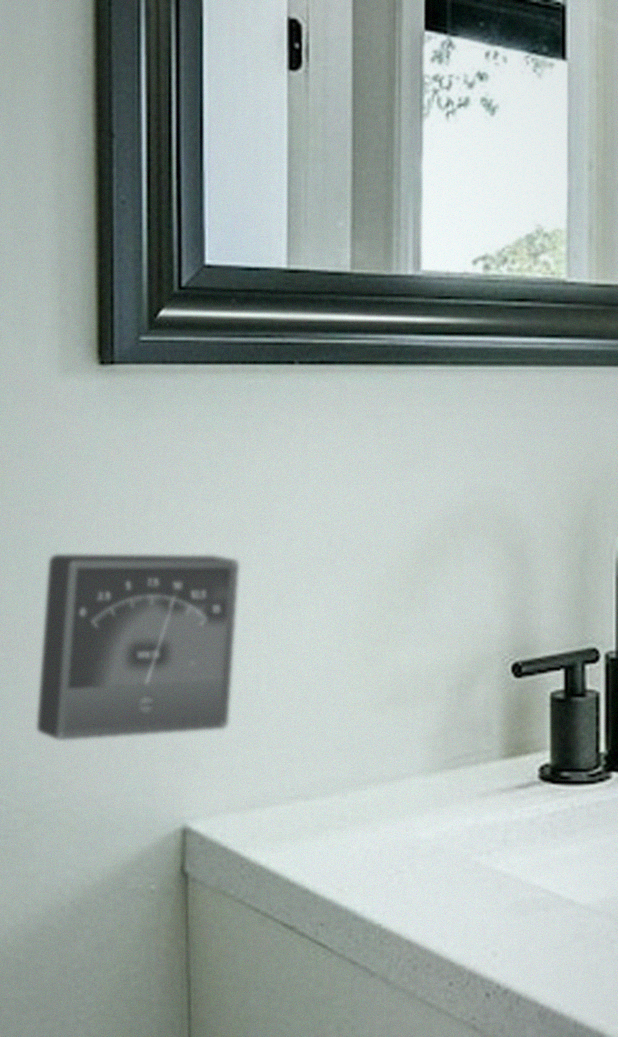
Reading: value=10 unit=V
